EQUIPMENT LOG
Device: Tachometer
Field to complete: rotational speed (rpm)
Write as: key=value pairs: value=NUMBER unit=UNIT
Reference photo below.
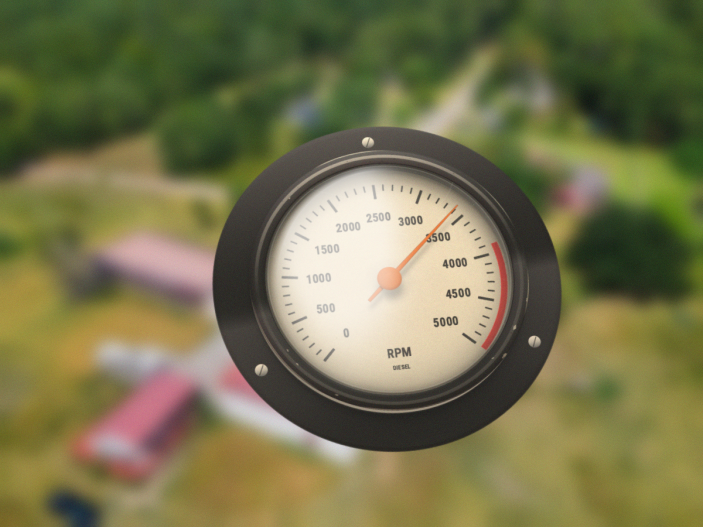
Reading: value=3400 unit=rpm
